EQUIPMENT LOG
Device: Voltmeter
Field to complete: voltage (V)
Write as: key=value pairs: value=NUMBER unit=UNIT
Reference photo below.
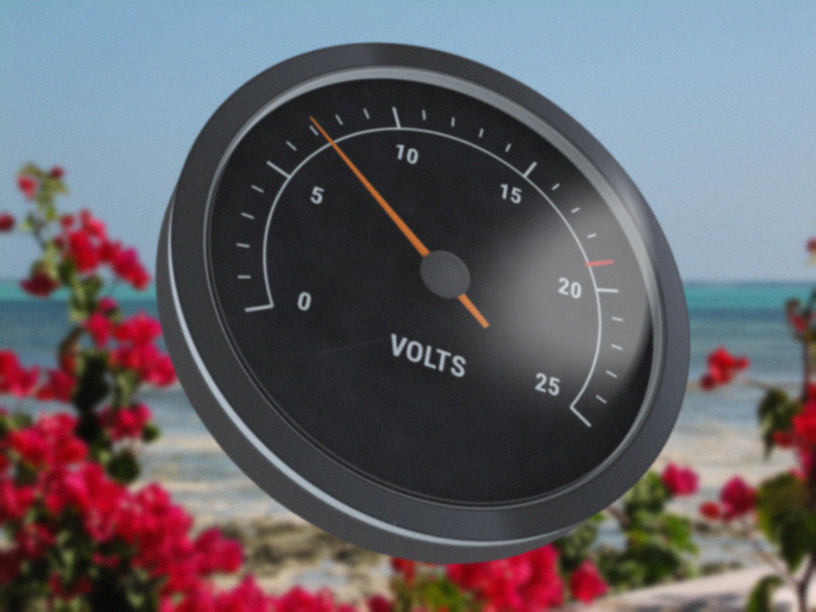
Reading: value=7 unit=V
